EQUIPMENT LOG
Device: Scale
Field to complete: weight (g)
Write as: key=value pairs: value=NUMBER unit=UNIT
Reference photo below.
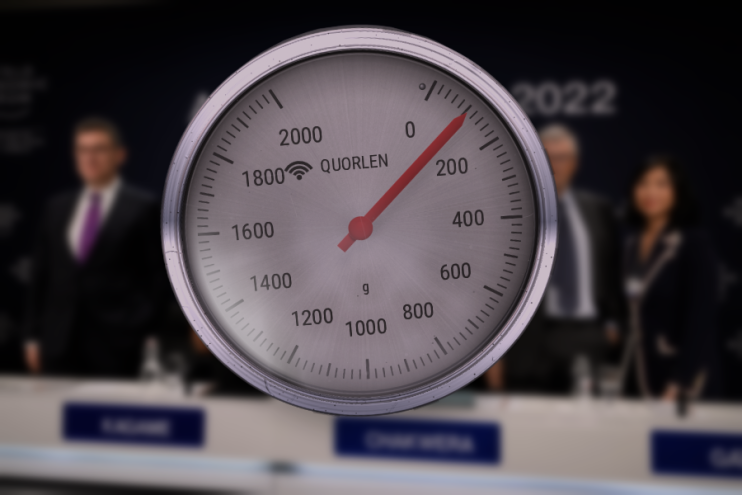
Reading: value=100 unit=g
